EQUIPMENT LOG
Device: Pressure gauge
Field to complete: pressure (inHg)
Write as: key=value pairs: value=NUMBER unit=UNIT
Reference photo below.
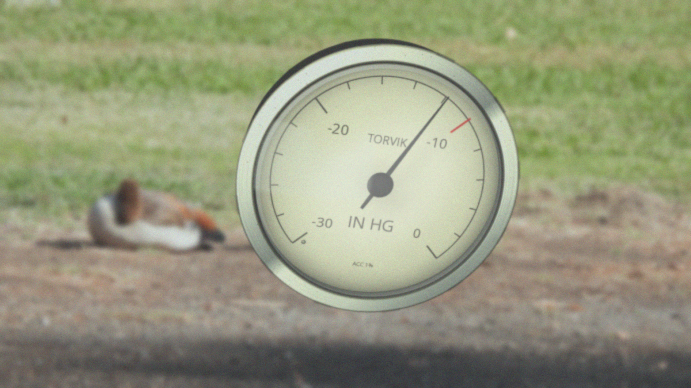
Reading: value=-12 unit=inHg
